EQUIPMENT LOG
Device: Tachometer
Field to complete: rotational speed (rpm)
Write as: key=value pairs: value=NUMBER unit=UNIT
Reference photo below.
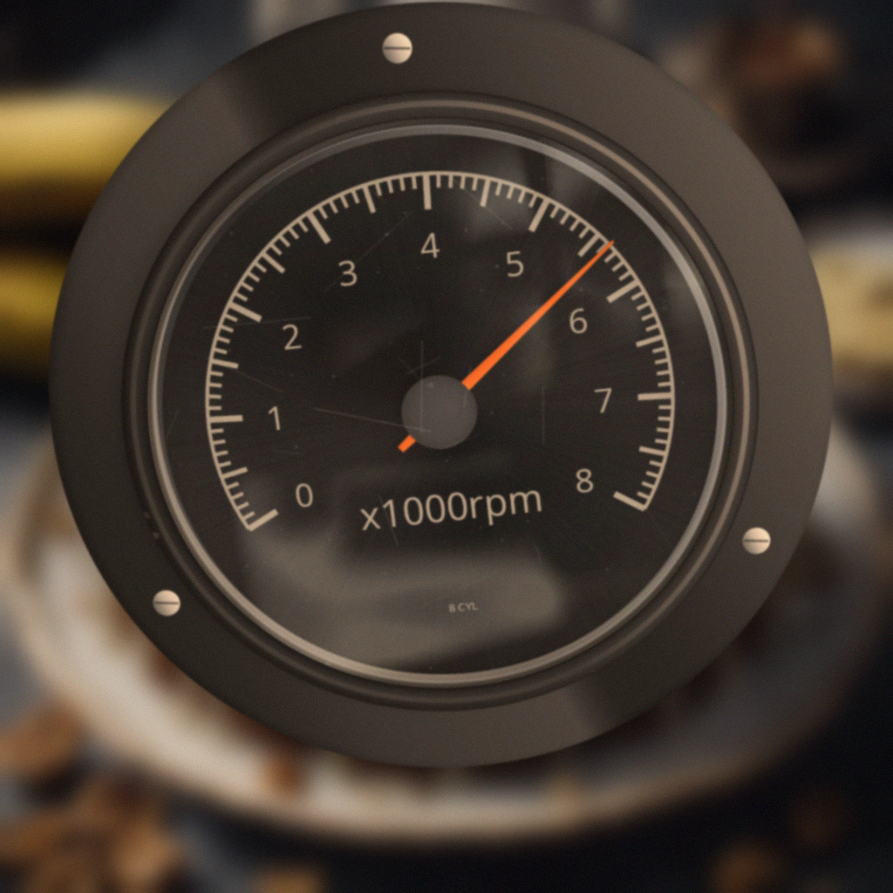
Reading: value=5600 unit=rpm
